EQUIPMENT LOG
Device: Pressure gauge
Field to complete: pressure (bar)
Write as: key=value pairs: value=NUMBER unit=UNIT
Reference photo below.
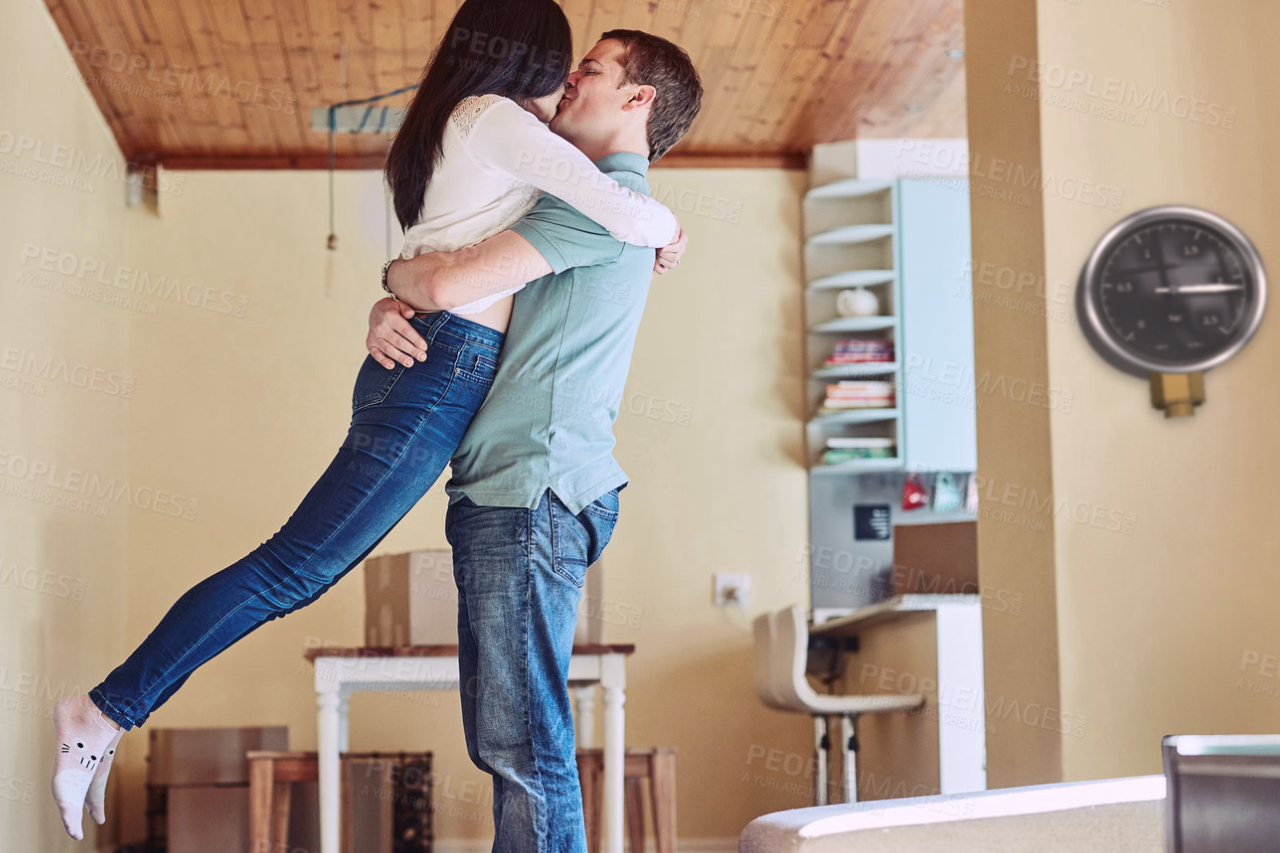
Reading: value=2.1 unit=bar
